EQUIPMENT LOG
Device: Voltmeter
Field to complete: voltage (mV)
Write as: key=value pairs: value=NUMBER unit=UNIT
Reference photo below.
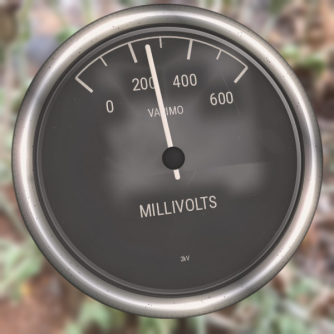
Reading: value=250 unit=mV
